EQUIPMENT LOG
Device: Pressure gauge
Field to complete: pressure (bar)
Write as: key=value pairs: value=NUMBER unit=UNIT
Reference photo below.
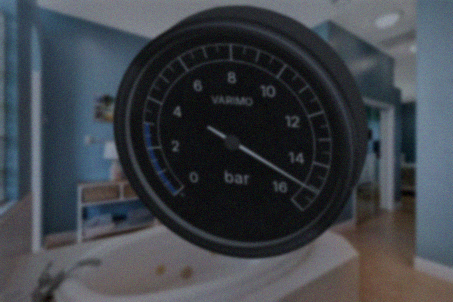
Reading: value=15 unit=bar
